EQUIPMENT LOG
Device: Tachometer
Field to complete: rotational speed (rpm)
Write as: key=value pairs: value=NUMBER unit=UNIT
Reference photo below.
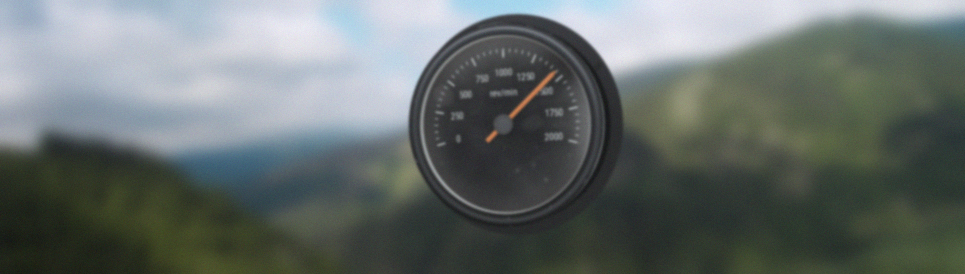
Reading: value=1450 unit=rpm
